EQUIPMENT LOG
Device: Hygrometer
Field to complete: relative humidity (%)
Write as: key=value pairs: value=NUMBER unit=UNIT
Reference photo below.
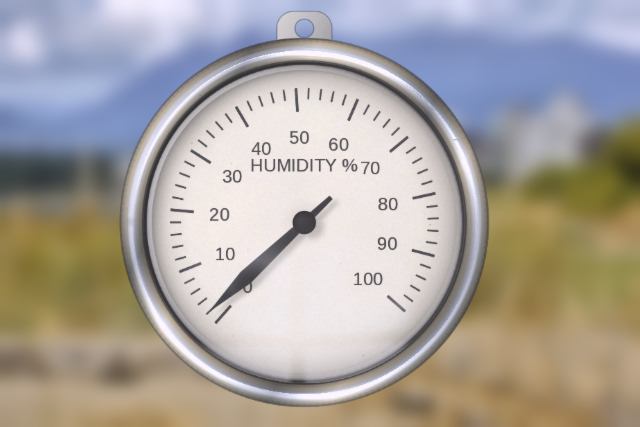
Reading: value=2 unit=%
